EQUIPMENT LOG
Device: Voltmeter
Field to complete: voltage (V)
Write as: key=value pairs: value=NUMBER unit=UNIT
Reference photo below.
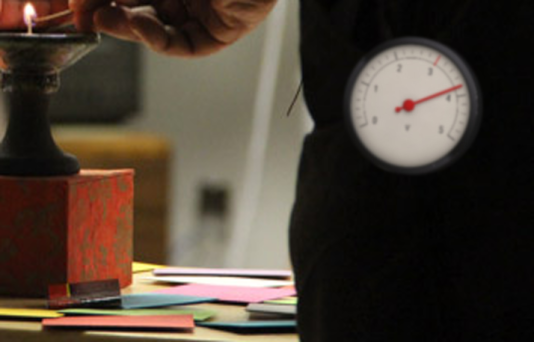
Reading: value=3.8 unit=V
